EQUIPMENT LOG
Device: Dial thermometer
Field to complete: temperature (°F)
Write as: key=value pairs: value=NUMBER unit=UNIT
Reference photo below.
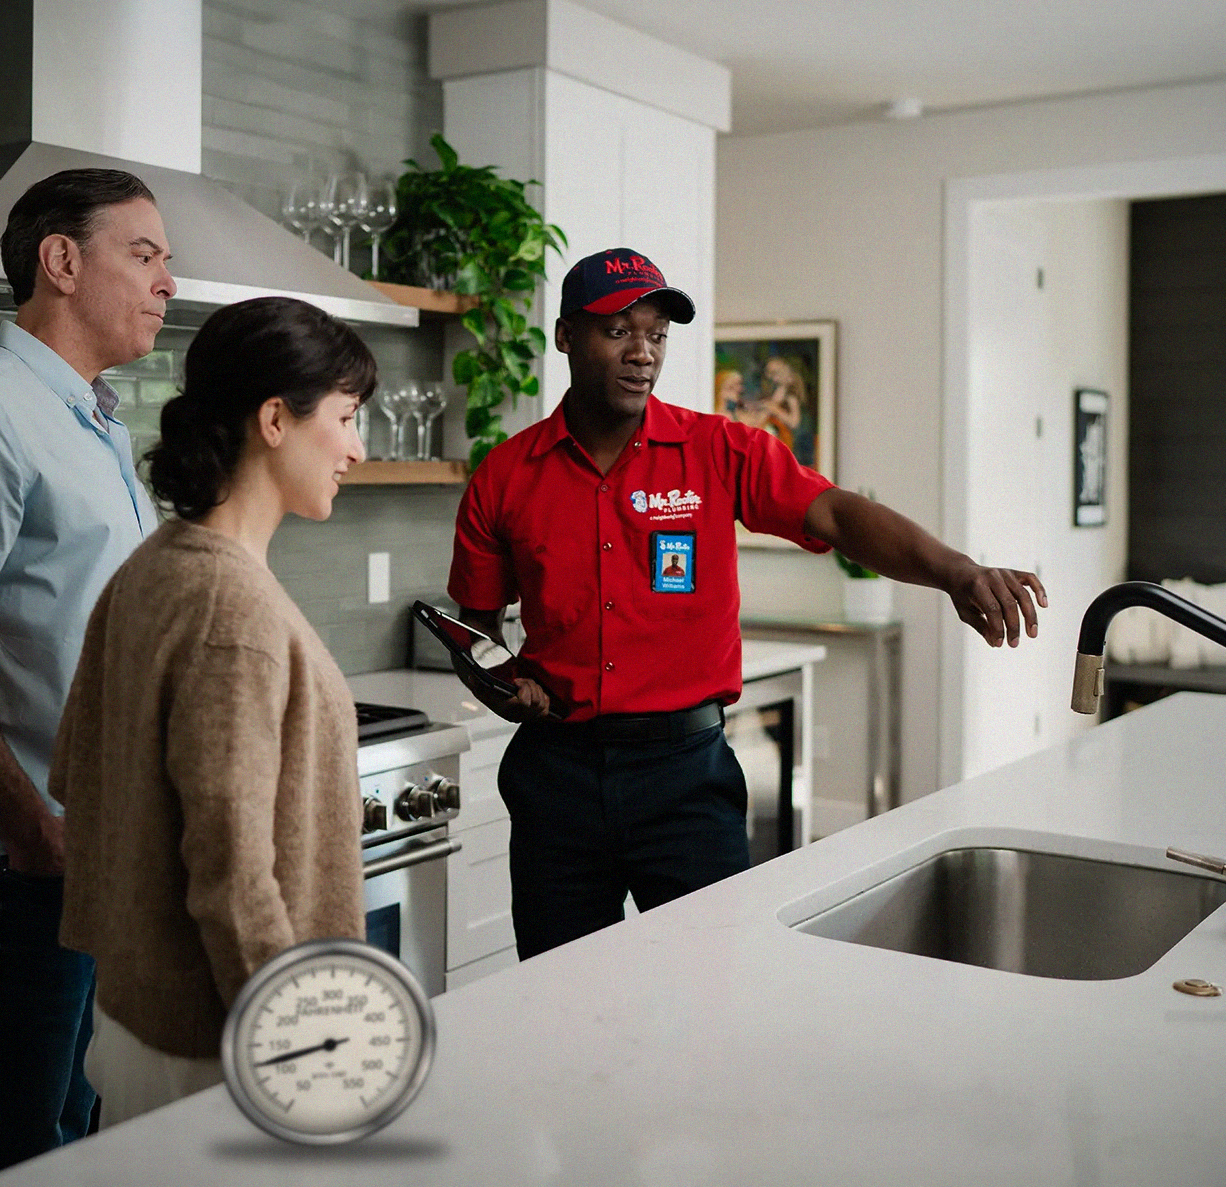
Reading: value=125 unit=°F
